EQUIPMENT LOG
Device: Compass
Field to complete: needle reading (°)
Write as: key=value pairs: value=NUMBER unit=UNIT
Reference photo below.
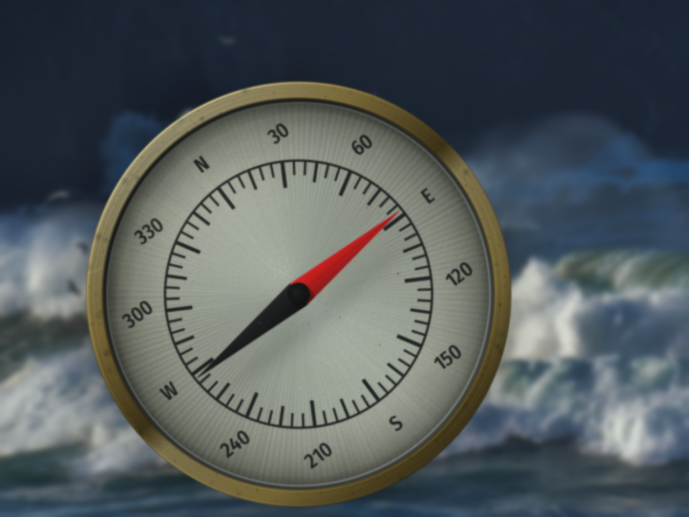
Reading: value=87.5 unit=°
